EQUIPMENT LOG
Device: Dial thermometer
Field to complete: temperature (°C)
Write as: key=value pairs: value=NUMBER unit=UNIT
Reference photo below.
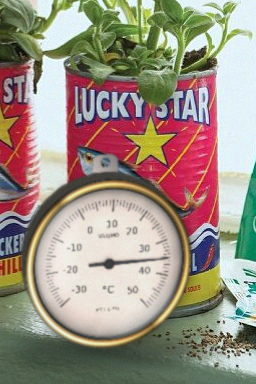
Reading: value=35 unit=°C
